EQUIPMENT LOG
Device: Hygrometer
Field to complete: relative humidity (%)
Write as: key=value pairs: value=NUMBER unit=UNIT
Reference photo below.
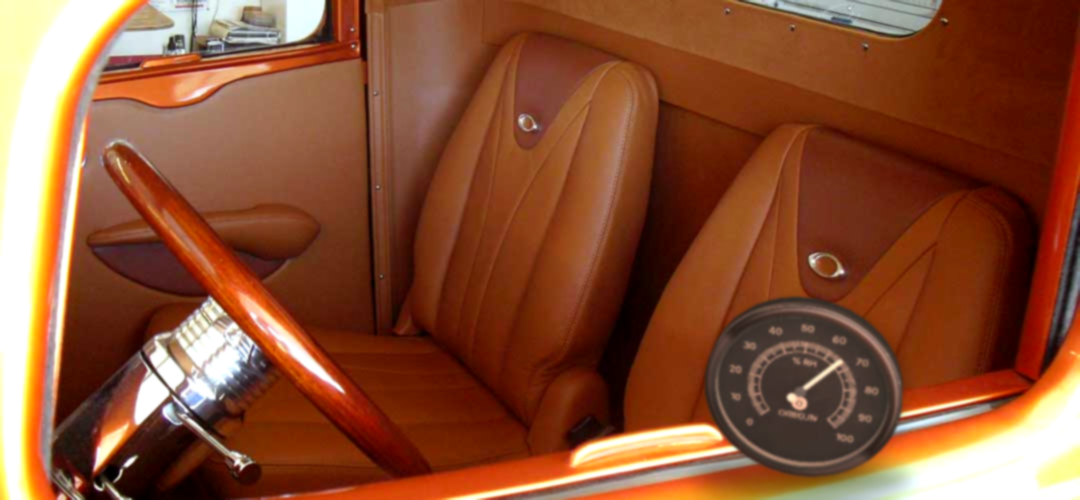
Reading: value=65 unit=%
